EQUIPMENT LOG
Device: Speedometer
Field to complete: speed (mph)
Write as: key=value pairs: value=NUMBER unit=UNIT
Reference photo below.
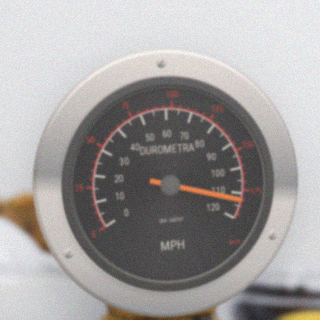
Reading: value=112.5 unit=mph
